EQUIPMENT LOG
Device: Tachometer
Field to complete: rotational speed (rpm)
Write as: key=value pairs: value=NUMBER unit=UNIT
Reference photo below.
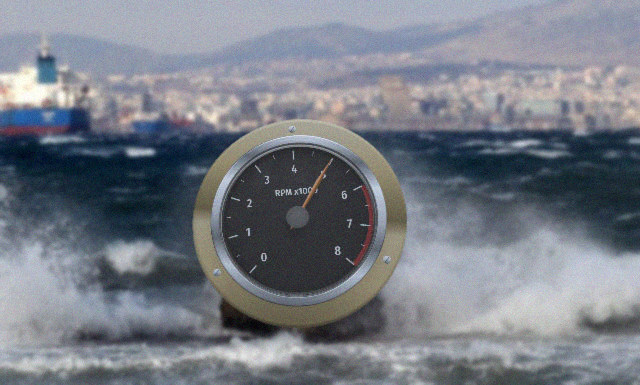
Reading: value=5000 unit=rpm
